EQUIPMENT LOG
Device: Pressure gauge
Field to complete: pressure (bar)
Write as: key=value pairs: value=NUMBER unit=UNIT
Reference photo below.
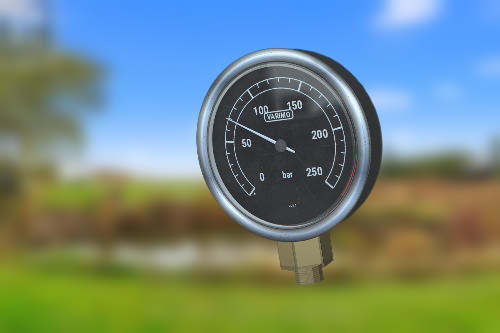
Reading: value=70 unit=bar
